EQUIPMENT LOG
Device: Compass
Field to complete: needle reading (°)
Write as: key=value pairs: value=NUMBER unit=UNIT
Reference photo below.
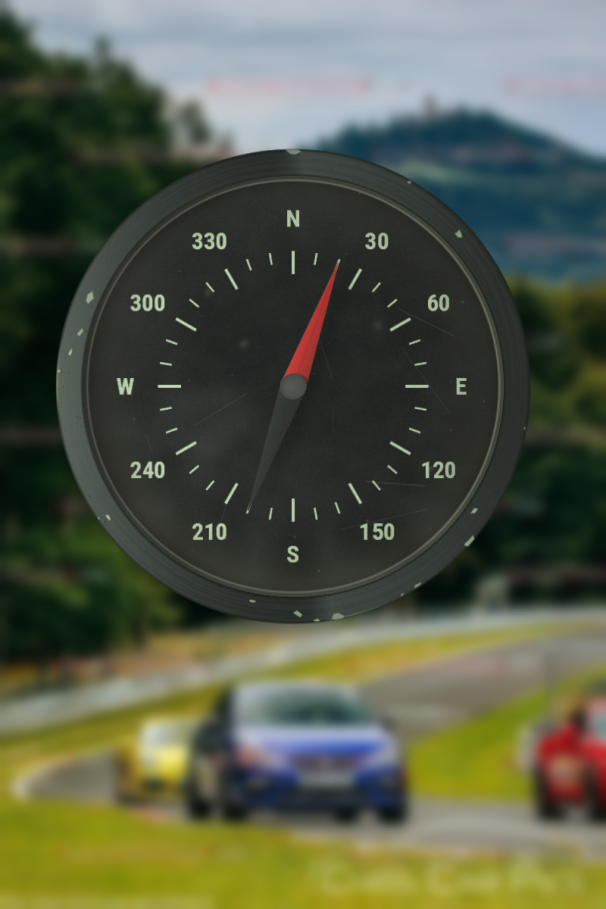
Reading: value=20 unit=°
